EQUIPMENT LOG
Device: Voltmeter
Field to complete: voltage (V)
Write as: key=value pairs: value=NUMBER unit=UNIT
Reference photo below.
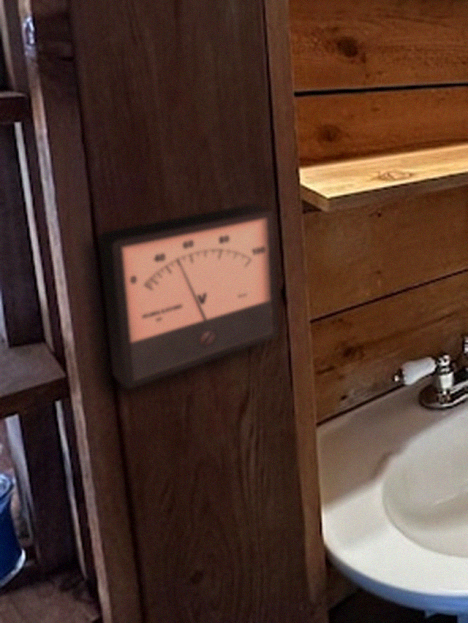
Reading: value=50 unit=V
